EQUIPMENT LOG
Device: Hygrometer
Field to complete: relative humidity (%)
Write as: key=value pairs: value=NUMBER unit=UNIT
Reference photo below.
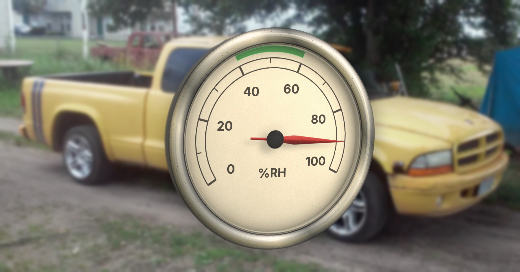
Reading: value=90 unit=%
